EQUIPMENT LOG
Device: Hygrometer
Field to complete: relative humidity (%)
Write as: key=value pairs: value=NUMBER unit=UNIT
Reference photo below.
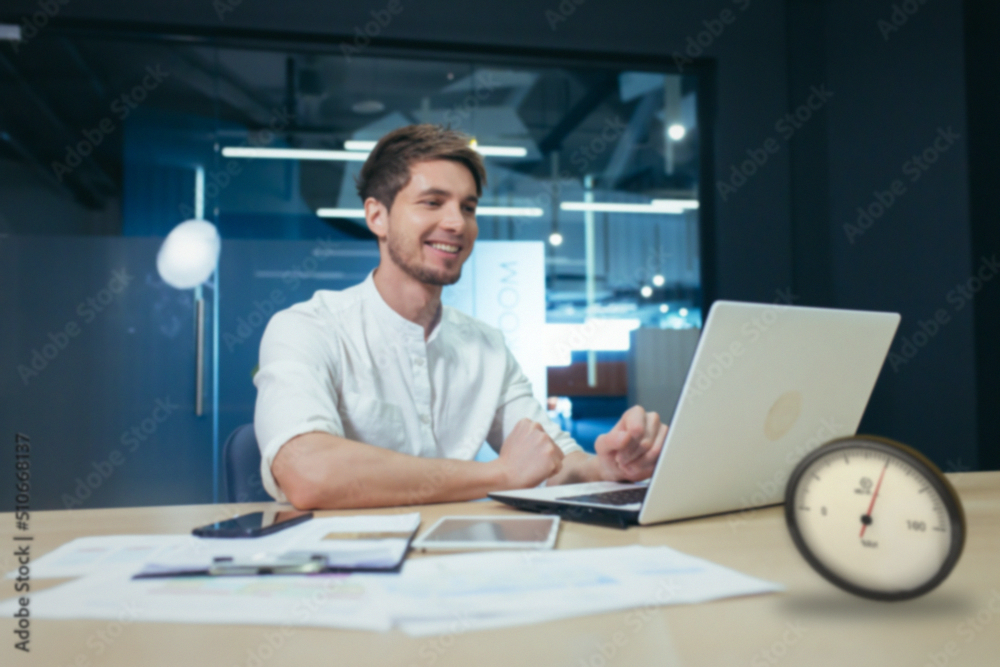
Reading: value=60 unit=%
